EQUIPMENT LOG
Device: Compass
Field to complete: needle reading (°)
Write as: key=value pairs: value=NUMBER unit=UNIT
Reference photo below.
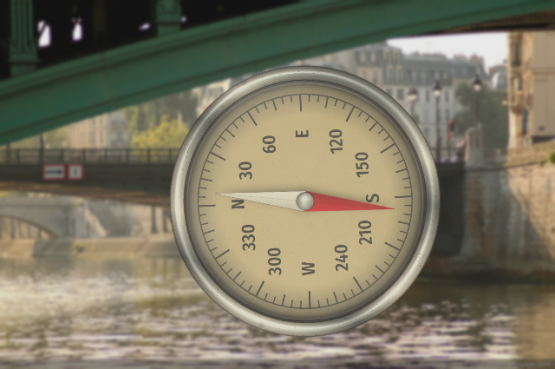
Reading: value=187.5 unit=°
